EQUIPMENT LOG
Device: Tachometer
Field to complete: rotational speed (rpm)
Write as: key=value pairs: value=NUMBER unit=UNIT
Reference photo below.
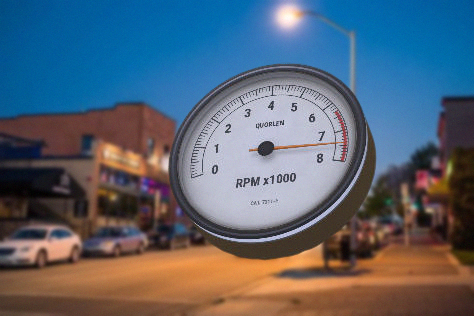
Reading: value=7500 unit=rpm
